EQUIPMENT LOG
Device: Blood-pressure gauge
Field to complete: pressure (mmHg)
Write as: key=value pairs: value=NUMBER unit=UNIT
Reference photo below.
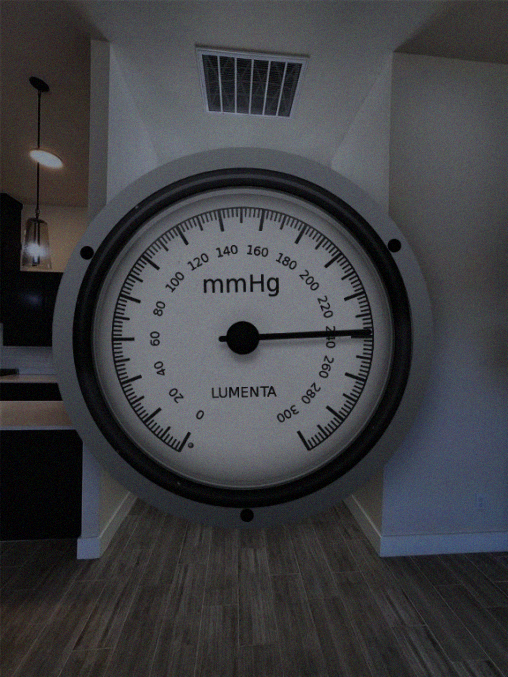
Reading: value=238 unit=mmHg
